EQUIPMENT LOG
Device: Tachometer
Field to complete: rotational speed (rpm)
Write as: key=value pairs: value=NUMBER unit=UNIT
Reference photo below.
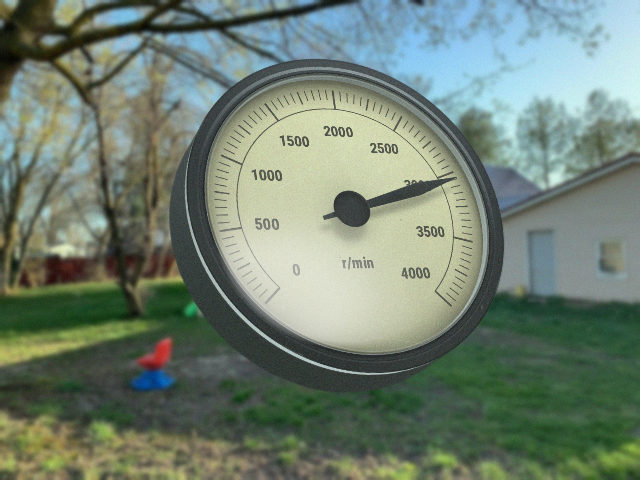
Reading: value=3050 unit=rpm
